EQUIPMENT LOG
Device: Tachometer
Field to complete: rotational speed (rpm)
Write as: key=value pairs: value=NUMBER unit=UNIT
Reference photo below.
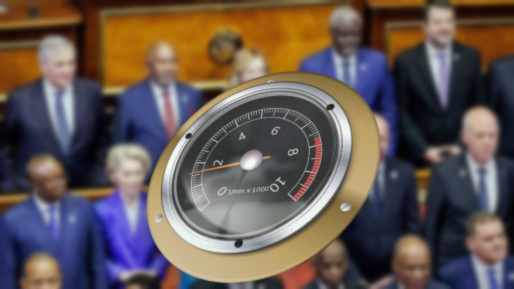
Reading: value=1500 unit=rpm
